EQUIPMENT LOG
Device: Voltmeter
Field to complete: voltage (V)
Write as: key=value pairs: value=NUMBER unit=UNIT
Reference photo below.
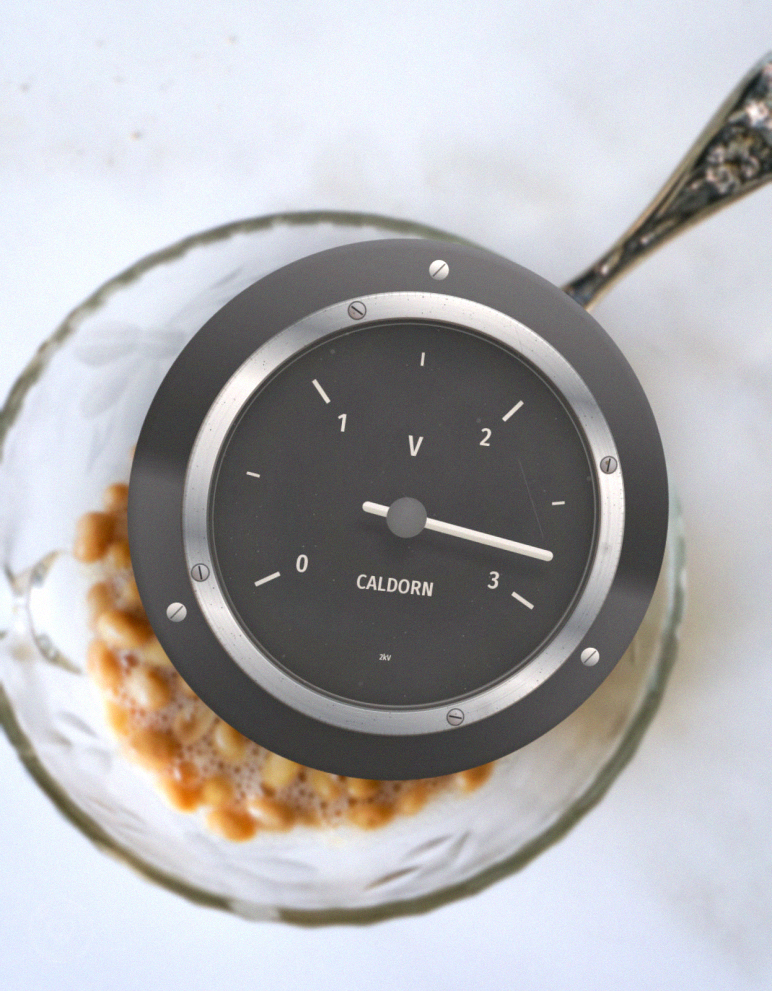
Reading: value=2.75 unit=V
